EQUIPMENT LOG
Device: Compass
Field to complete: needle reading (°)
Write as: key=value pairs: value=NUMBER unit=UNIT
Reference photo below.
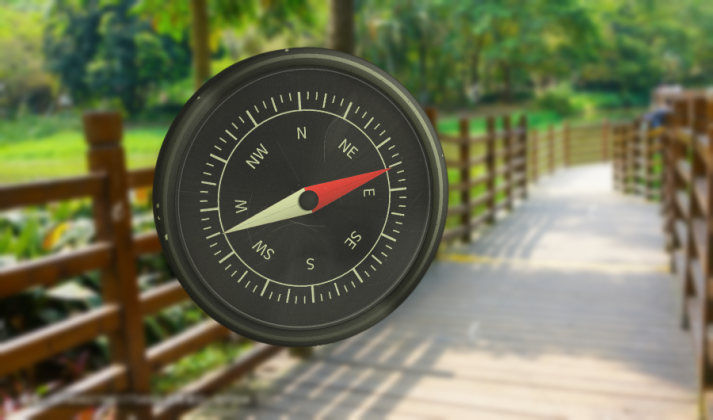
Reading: value=75 unit=°
